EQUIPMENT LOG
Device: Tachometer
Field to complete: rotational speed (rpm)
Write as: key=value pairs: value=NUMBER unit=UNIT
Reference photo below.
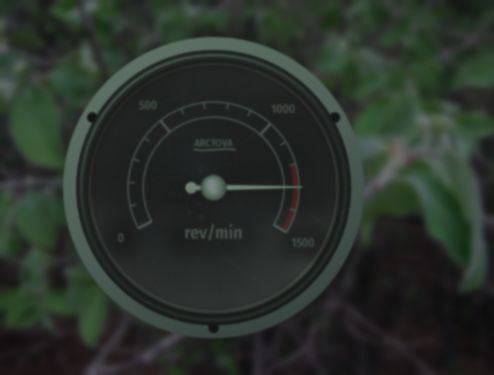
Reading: value=1300 unit=rpm
